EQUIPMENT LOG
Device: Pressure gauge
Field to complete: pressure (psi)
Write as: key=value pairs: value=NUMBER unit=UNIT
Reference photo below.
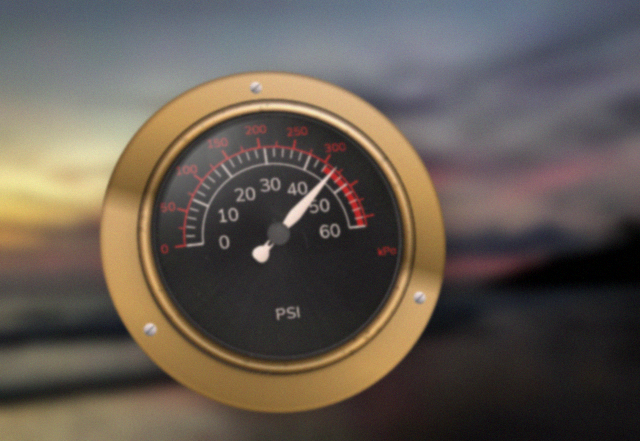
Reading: value=46 unit=psi
